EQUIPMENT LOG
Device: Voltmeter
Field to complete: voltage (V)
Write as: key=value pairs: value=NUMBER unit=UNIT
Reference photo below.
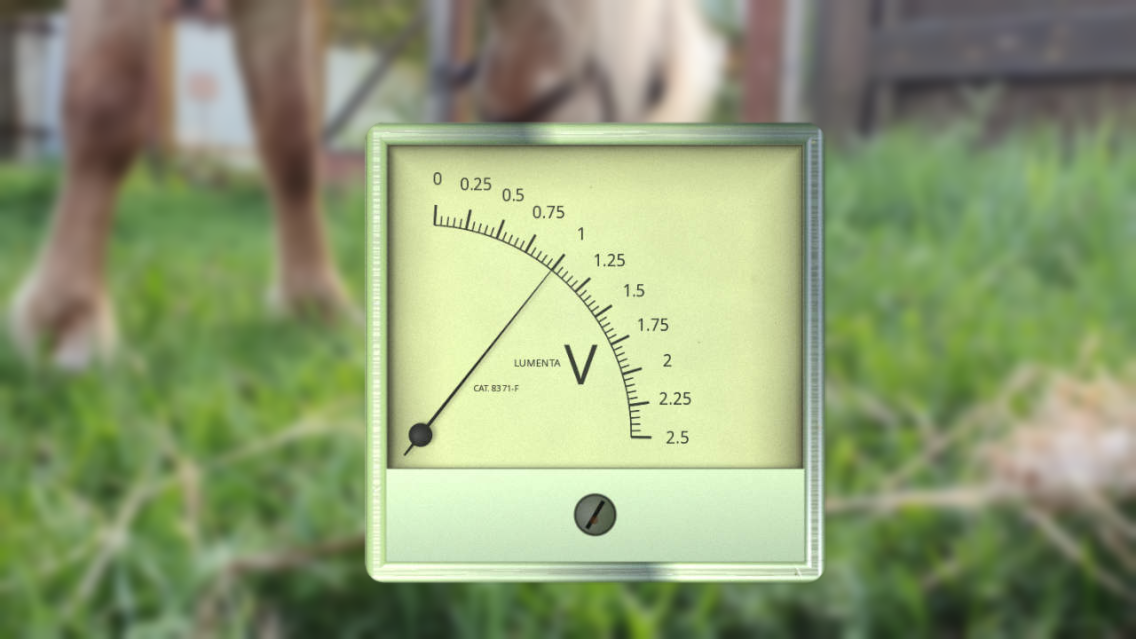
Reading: value=1 unit=V
